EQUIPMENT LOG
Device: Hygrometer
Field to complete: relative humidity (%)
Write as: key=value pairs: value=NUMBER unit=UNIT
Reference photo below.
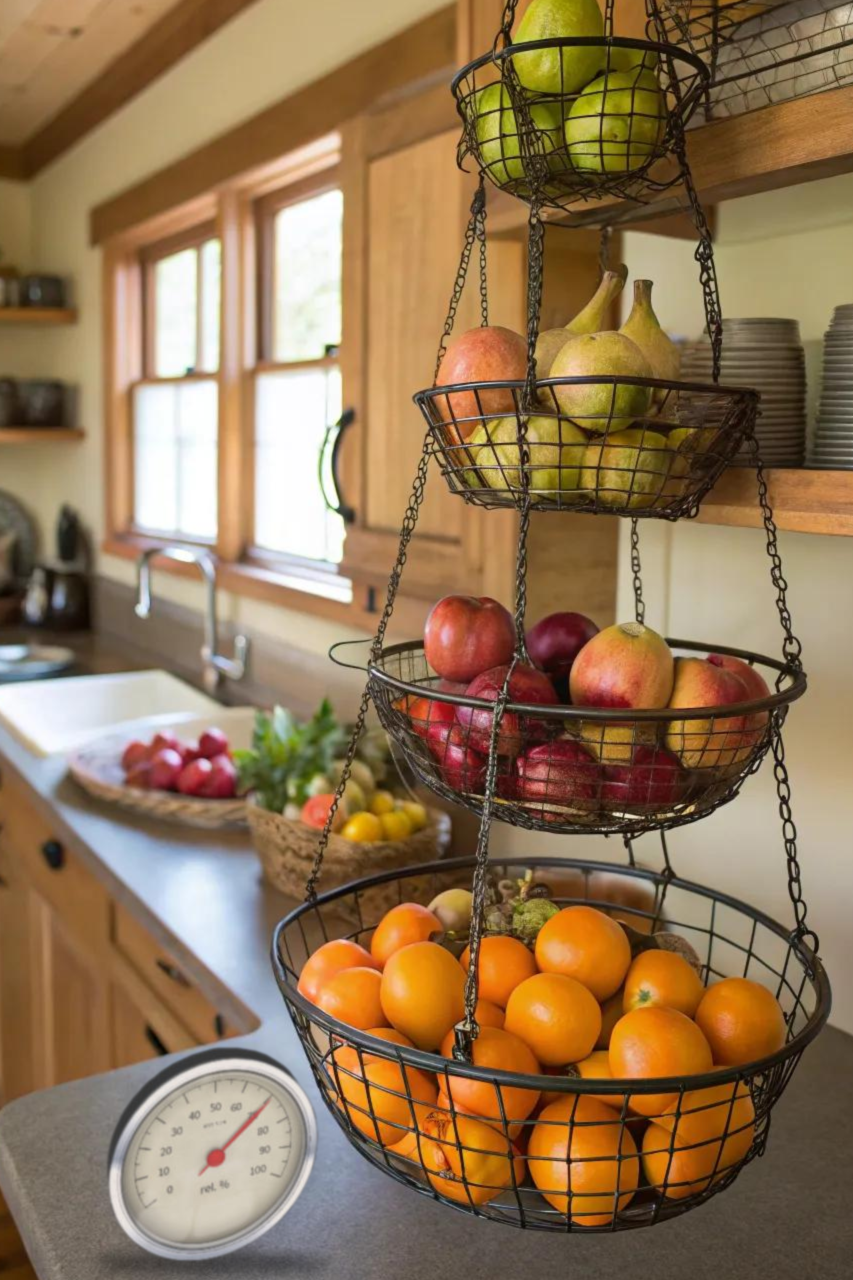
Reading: value=70 unit=%
